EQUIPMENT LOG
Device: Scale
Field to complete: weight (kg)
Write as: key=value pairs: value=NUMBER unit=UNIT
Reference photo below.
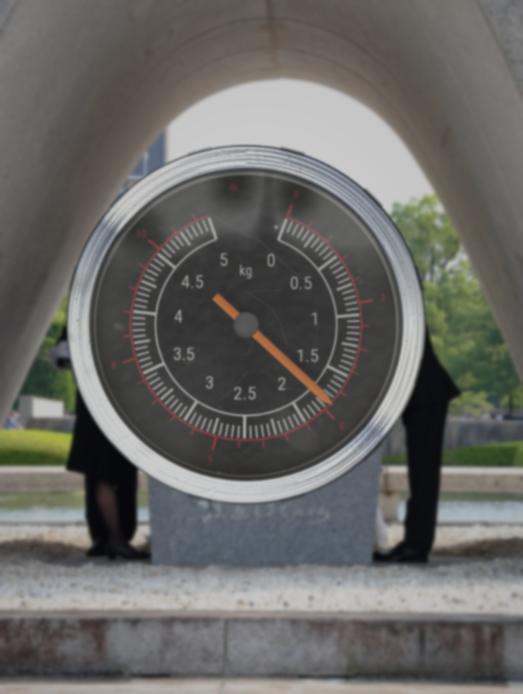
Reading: value=1.75 unit=kg
